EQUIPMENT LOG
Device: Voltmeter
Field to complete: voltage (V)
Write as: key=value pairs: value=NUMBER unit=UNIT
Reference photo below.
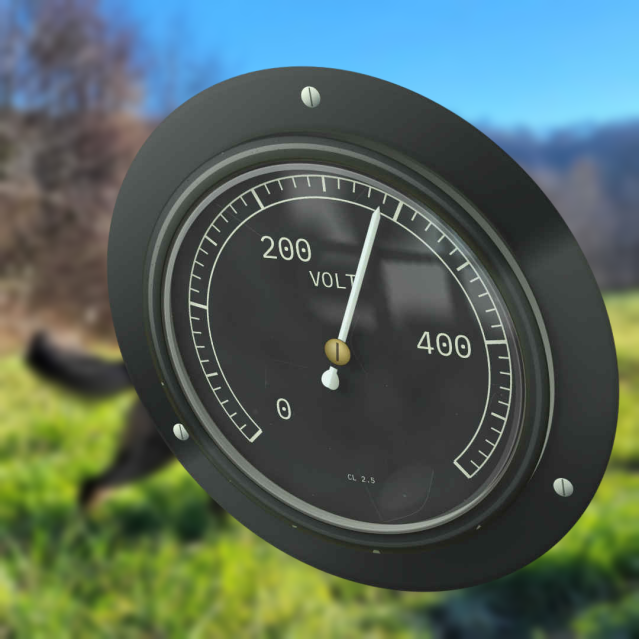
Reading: value=290 unit=V
